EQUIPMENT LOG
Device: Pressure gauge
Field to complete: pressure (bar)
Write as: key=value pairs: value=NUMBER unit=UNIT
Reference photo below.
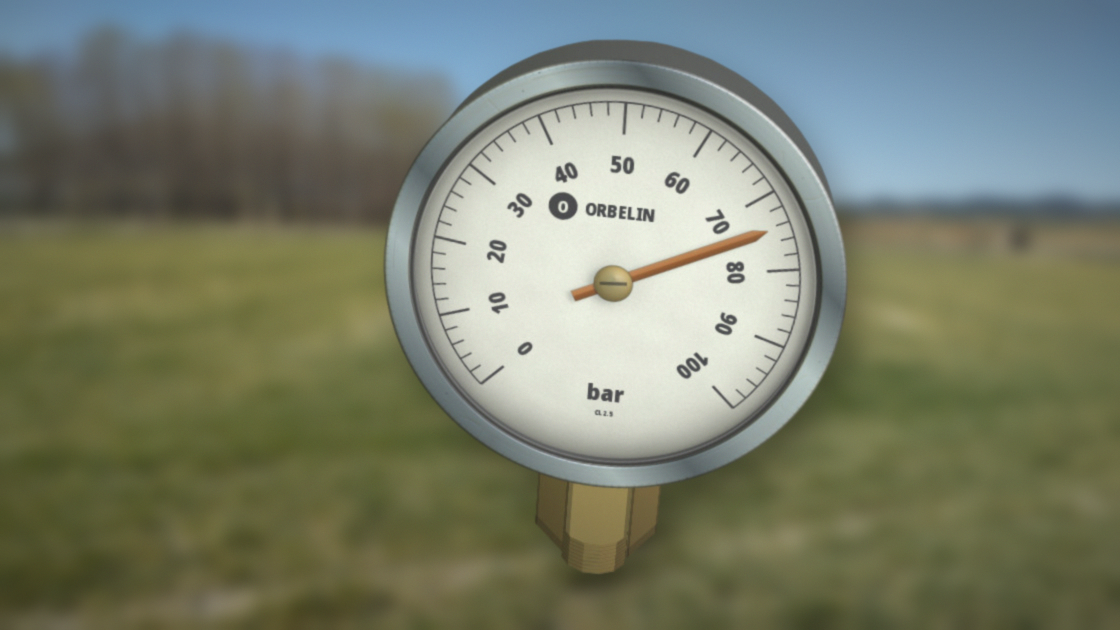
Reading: value=74 unit=bar
